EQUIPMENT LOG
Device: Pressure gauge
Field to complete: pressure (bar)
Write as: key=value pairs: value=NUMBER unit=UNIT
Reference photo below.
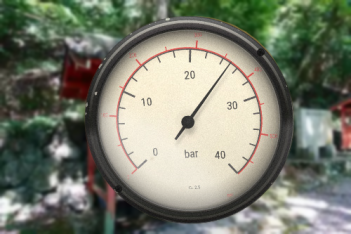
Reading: value=25 unit=bar
